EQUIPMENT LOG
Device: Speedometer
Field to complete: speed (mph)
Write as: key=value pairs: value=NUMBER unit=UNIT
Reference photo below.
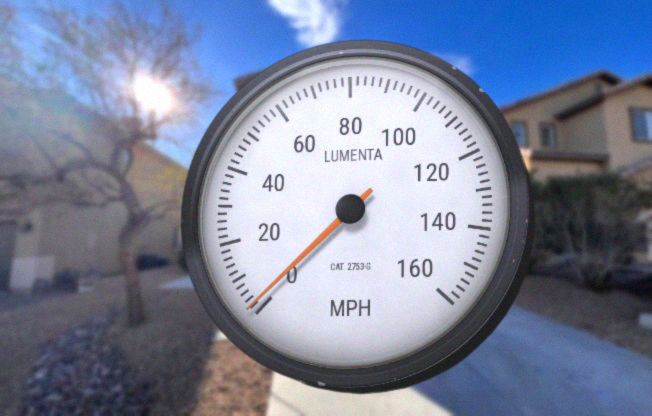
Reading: value=2 unit=mph
